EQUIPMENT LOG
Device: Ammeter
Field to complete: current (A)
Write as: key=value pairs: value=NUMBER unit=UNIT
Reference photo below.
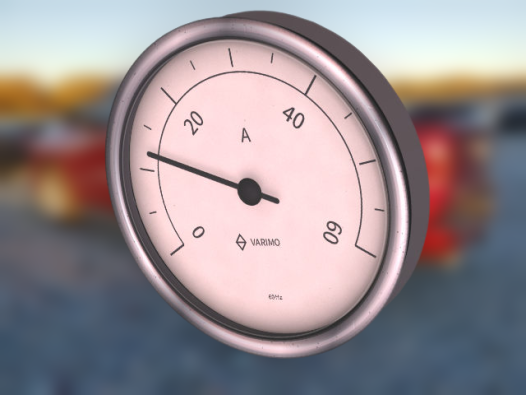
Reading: value=12.5 unit=A
